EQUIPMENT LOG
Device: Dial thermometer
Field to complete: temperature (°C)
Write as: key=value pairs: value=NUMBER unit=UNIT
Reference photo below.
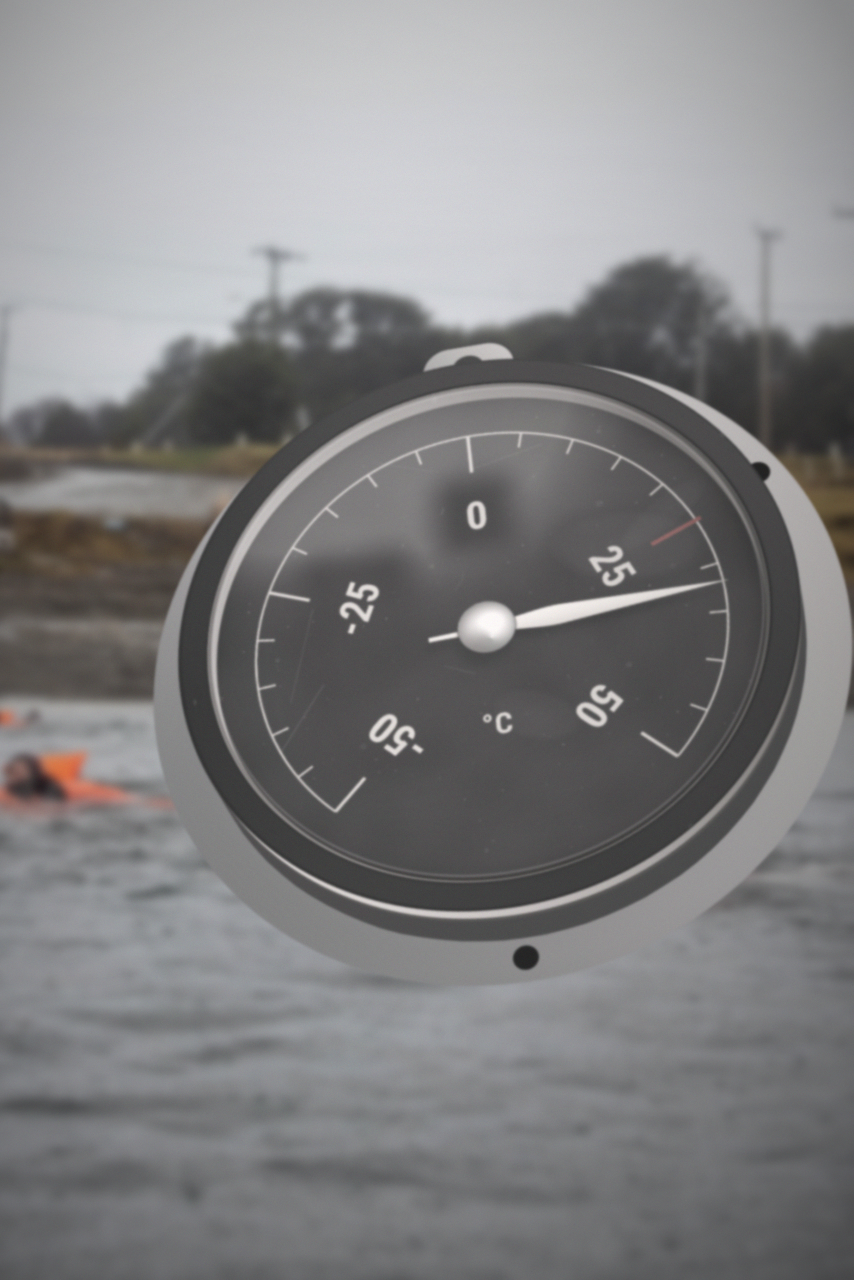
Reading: value=32.5 unit=°C
